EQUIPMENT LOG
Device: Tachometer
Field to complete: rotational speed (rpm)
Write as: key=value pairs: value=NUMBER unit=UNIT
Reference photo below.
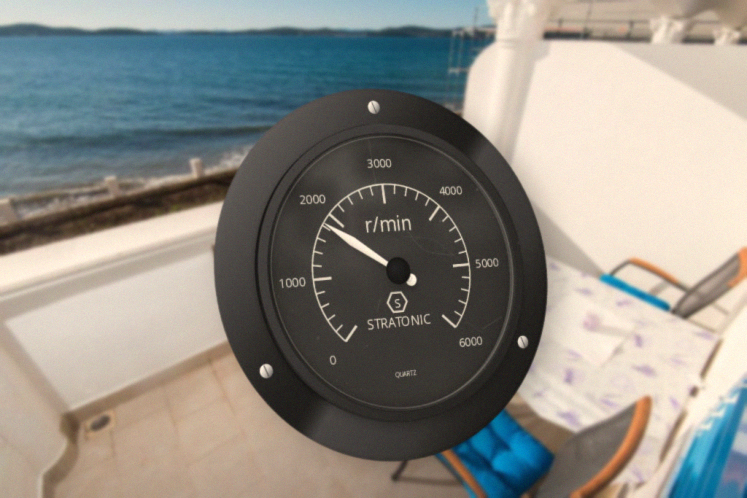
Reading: value=1800 unit=rpm
